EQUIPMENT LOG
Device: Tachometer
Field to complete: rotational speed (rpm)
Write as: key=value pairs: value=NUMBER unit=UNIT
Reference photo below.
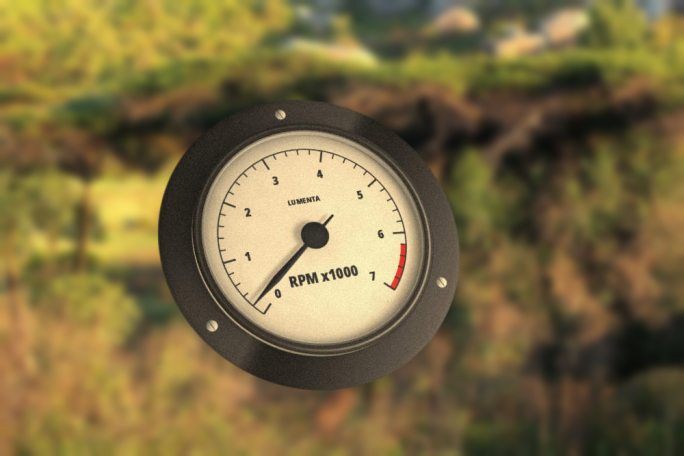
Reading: value=200 unit=rpm
